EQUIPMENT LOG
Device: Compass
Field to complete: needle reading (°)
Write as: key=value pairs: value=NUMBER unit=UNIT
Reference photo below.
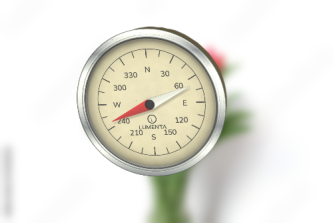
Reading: value=247.5 unit=°
